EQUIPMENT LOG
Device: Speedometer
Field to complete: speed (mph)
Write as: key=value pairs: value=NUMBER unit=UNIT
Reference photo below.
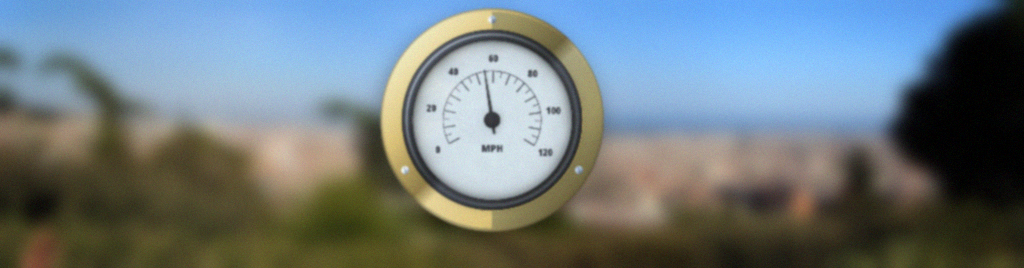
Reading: value=55 unit=mph
